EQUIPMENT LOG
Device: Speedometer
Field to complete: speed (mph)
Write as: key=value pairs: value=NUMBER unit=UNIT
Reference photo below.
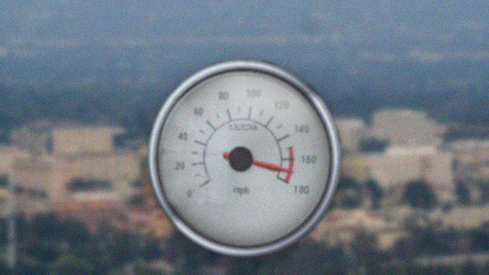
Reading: value=170 unit=mph
